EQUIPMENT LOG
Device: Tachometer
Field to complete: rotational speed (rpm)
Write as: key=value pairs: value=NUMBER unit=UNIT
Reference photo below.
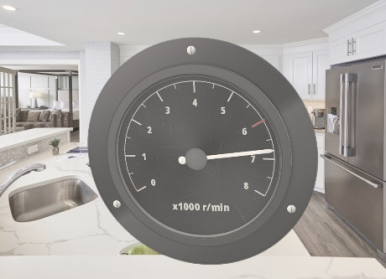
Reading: value=6750 unit=rpm
